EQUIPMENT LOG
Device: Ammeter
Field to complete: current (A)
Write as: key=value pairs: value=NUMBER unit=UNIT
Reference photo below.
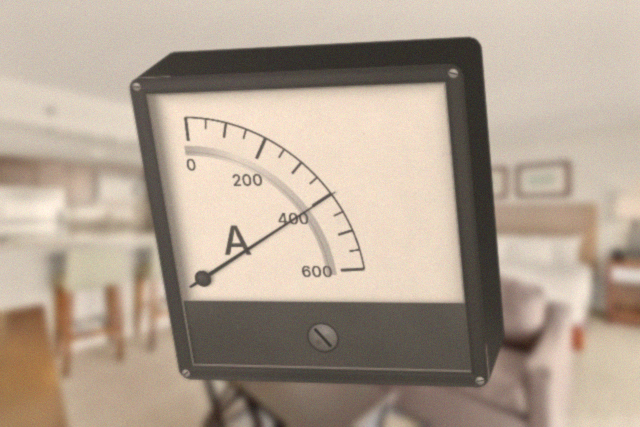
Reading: value=400 unit=A
